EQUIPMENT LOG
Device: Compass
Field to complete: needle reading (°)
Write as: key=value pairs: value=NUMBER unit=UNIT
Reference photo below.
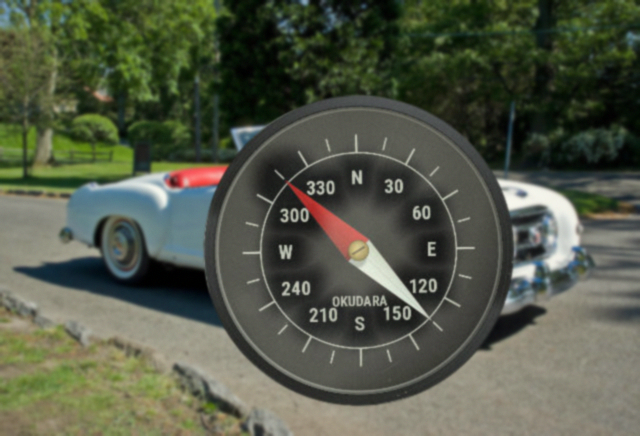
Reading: value=315 unit=°
